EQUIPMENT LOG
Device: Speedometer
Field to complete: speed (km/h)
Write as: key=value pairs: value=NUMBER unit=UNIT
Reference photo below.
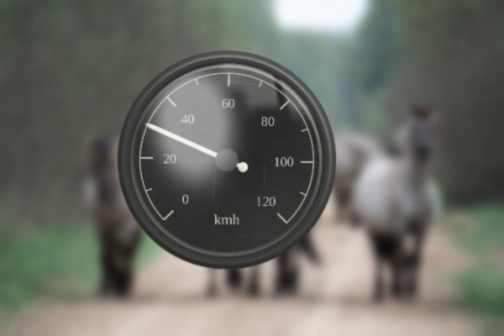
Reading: value=30 unit=km/h
